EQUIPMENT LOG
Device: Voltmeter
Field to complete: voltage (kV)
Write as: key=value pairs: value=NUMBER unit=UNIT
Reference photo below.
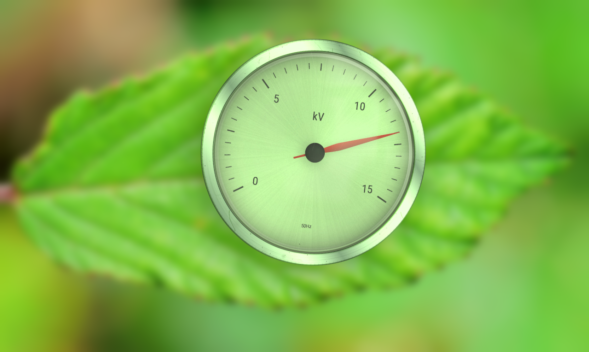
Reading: value=12 unit=kV
